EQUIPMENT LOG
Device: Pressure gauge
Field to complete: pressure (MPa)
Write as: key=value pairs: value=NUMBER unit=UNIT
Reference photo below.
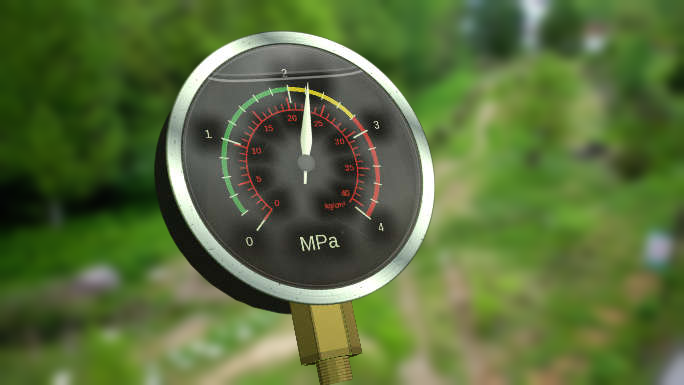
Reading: value=2.2 unit=MPa
